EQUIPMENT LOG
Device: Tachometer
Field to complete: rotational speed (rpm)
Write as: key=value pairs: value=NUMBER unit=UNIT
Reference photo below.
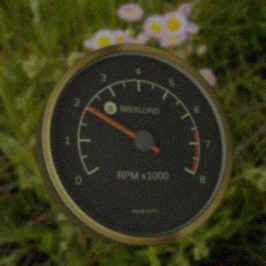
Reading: value=2000 unit=rpm
